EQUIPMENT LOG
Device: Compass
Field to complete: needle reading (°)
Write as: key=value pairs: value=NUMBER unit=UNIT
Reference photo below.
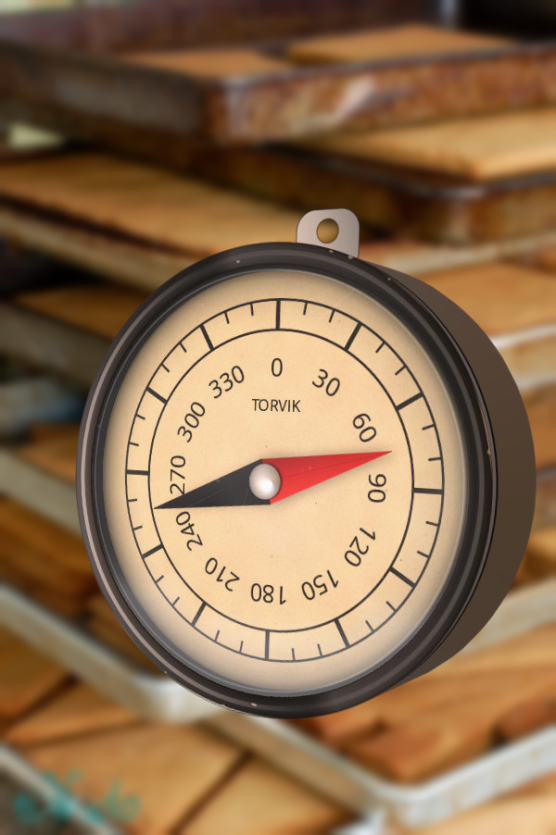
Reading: value=75 unit=°
